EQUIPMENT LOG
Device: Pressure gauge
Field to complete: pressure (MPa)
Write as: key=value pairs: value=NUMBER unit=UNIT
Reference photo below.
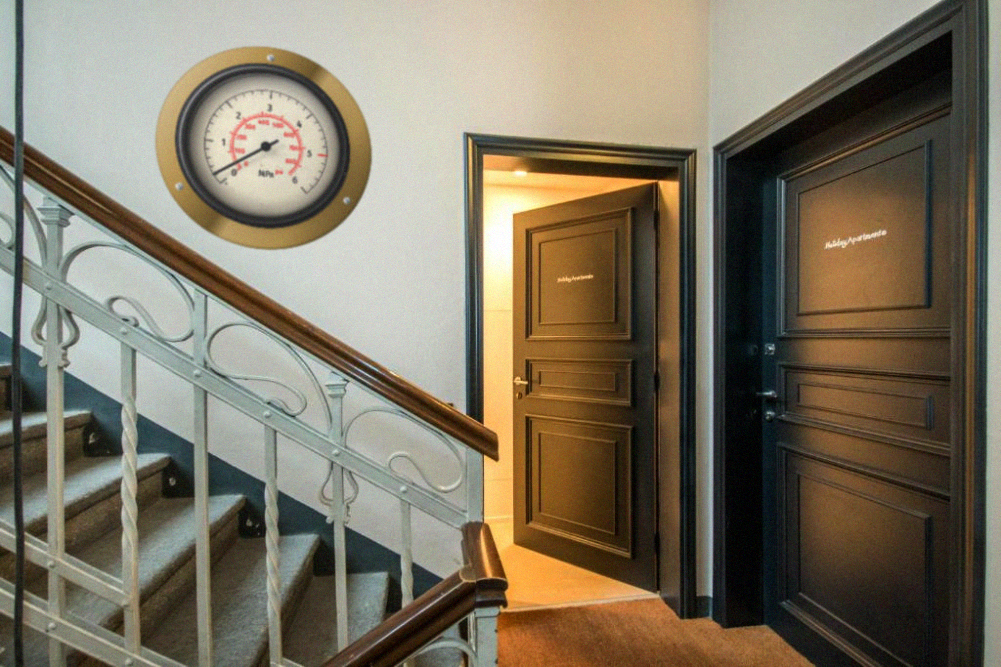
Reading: value=0.2 unit=MPa
